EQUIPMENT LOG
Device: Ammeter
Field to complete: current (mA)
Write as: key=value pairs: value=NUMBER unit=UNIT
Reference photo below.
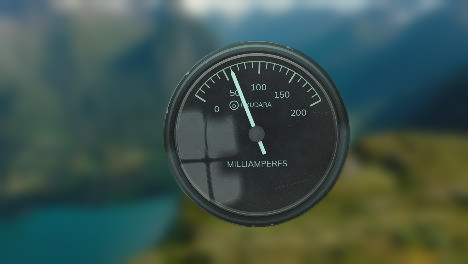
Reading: value=60 unit=mA
